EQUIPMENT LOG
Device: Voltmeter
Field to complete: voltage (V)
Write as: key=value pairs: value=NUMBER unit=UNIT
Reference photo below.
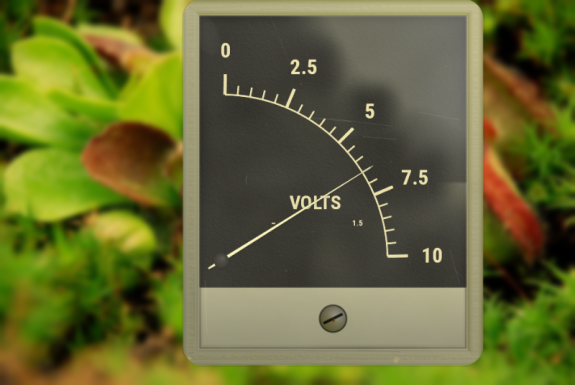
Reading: value=6.5 unit=V
